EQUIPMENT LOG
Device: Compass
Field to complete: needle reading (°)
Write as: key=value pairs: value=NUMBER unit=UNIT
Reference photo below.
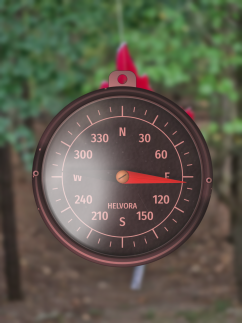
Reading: value=95 unit=°
